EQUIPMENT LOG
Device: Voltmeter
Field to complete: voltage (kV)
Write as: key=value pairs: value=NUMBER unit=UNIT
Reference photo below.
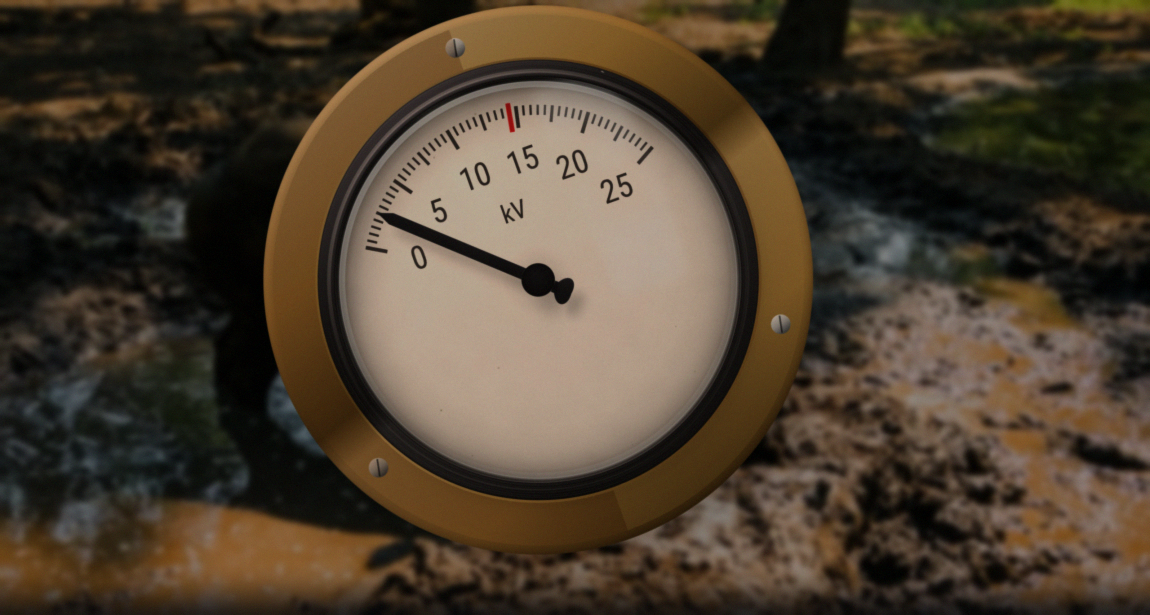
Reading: value=2.5 unit=kV
